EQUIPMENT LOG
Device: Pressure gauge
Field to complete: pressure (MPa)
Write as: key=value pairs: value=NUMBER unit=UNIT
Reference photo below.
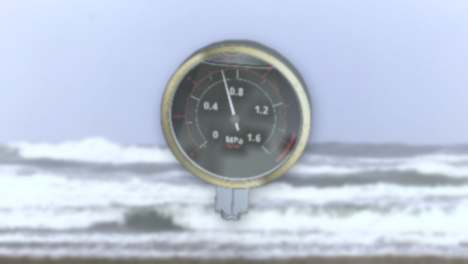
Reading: value=0.7 unit=MPa
